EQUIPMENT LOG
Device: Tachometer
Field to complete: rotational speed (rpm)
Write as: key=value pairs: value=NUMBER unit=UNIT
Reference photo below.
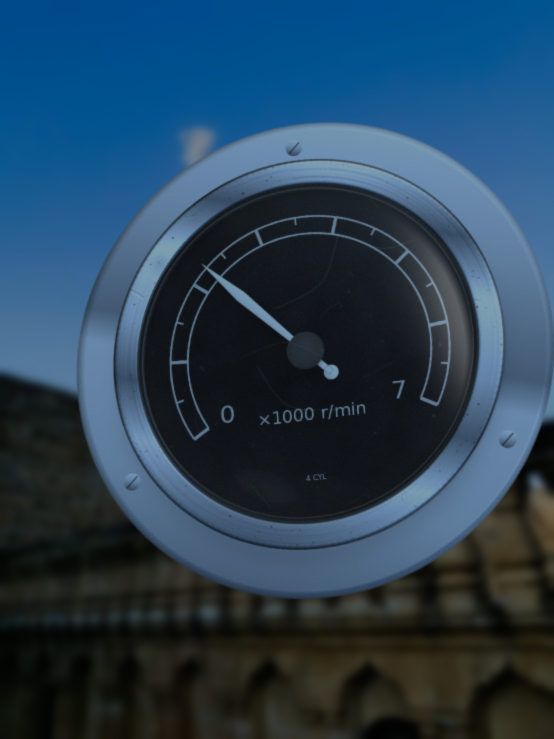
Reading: value=2250 unit=rpm
